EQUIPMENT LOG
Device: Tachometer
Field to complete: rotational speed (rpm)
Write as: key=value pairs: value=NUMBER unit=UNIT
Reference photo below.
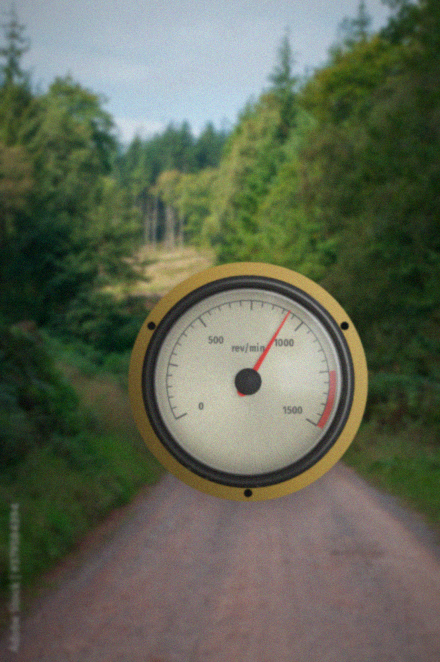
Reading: value=925 unit=rpm
